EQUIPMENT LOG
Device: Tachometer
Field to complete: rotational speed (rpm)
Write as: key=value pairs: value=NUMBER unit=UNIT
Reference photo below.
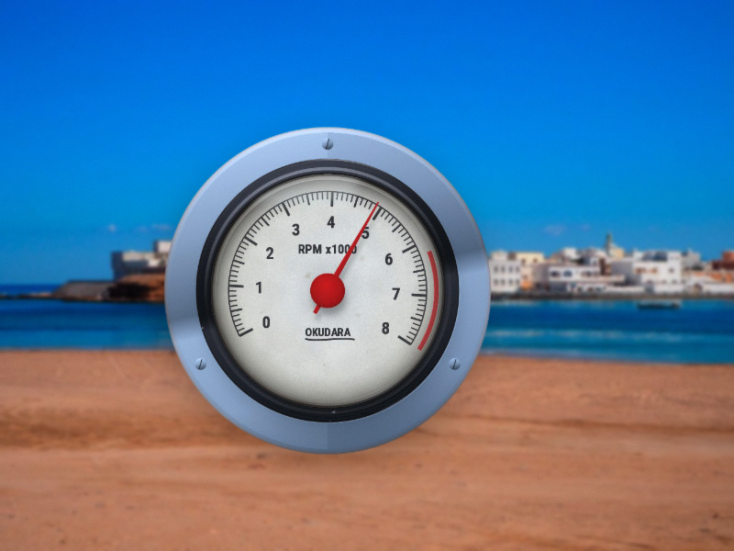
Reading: value=4900 unit=rpm
